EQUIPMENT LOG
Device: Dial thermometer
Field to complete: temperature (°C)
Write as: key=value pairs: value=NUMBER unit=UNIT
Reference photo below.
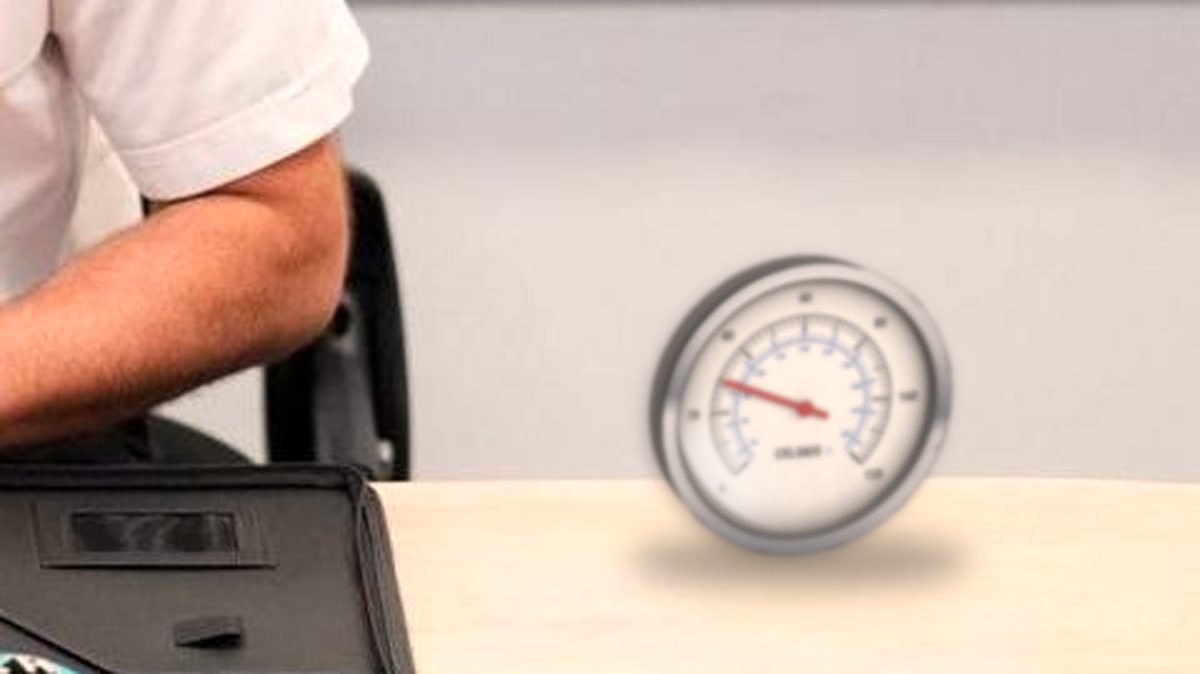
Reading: value=30 unit=°C
